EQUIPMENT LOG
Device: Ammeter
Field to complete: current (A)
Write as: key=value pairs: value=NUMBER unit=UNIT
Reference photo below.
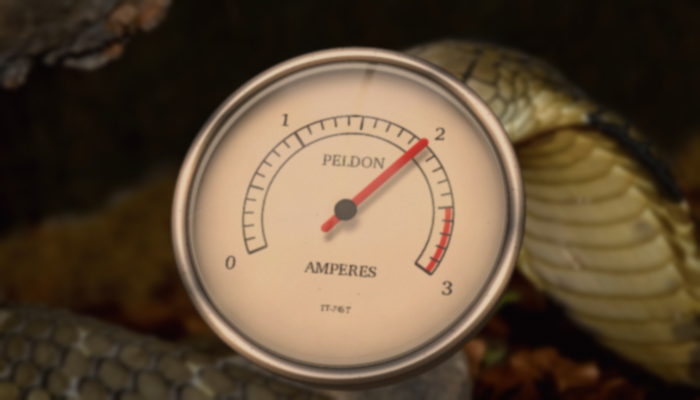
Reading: value=2 unit=A
